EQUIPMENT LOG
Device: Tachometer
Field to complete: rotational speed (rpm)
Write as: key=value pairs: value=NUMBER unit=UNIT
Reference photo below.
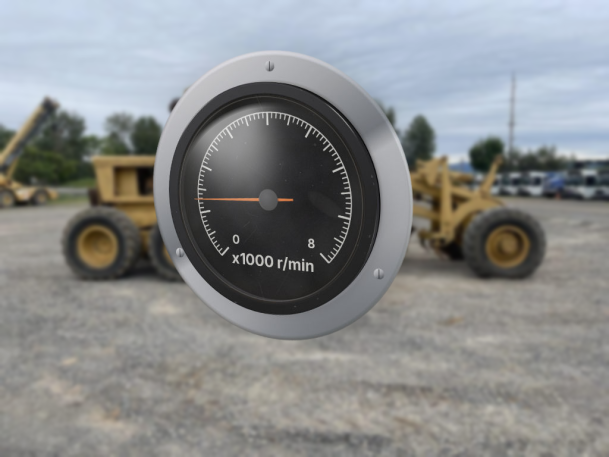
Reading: value=1300 unit=rpm
